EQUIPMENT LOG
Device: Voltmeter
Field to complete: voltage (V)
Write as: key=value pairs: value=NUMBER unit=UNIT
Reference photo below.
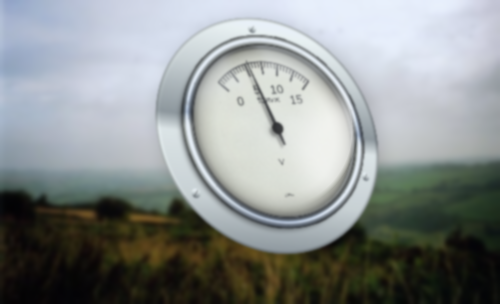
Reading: value=5 unit=V
